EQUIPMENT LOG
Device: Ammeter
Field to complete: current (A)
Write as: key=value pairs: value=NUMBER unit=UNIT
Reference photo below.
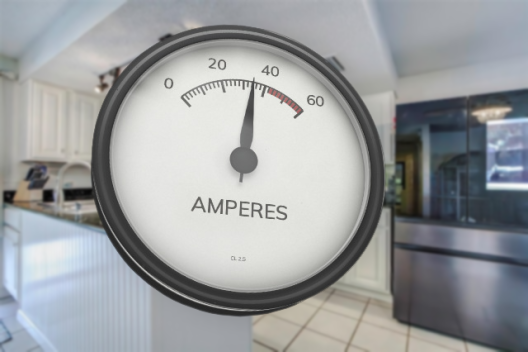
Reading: value=34 unit=A
